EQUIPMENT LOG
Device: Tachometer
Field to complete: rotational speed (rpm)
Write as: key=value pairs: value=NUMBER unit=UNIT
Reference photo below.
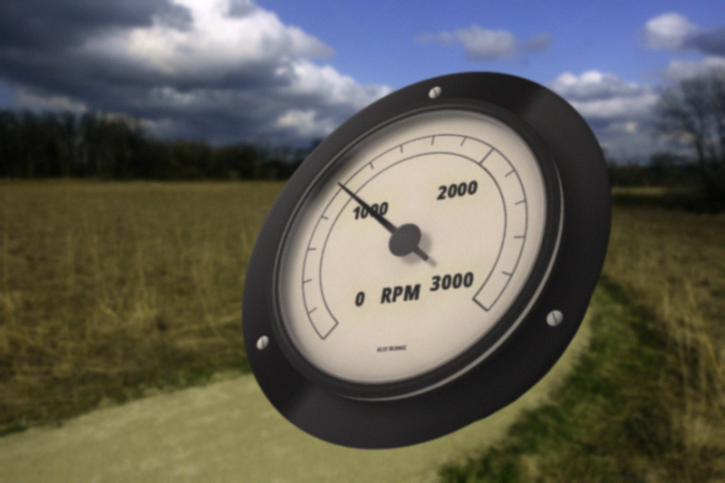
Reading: value=1000 unit=rpm
